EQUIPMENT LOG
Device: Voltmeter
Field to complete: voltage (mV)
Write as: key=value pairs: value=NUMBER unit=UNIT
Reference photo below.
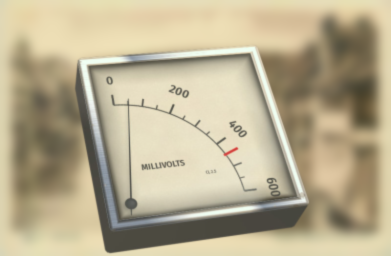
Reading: value=50 unit=mV
